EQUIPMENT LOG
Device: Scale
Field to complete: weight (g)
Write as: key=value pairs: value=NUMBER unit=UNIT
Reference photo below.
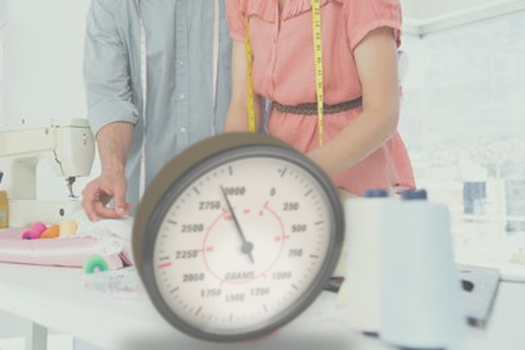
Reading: value=2900 unit=g
